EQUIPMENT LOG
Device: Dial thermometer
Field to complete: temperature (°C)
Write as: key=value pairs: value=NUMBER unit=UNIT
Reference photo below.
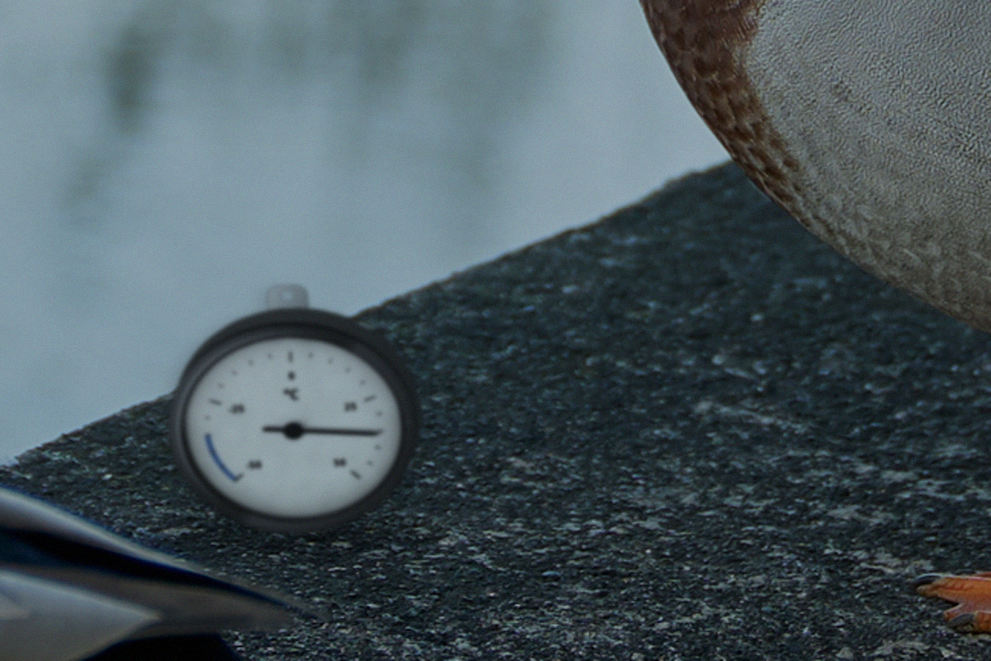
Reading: value=35 unit=°C
